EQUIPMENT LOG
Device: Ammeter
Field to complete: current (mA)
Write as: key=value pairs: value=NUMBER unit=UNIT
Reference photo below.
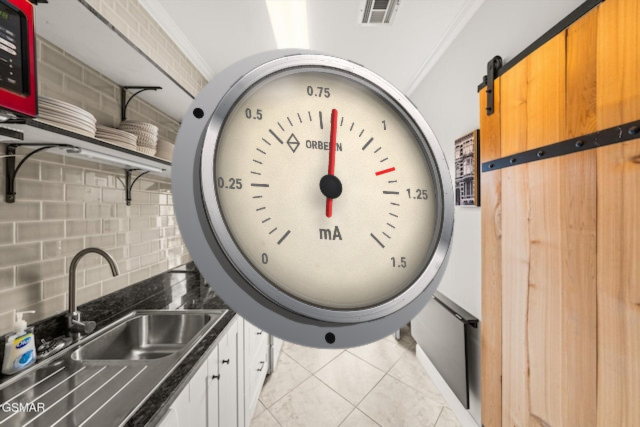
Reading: value=0.8 unit=mA
